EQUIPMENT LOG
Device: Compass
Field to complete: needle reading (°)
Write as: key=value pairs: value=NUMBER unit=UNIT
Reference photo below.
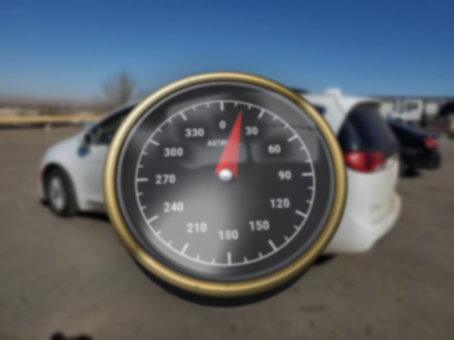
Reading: value=15 unit=°
